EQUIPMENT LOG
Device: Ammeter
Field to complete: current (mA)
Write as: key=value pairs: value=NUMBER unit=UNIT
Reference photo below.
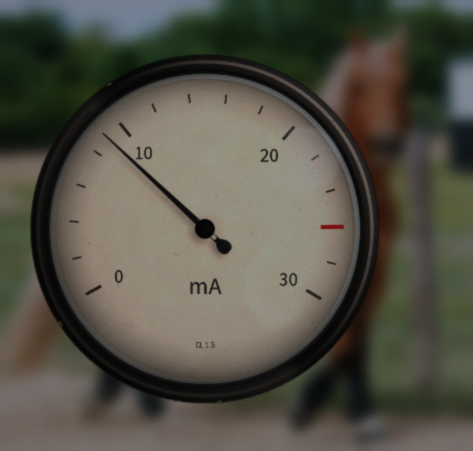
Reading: value=9 unit=mA
